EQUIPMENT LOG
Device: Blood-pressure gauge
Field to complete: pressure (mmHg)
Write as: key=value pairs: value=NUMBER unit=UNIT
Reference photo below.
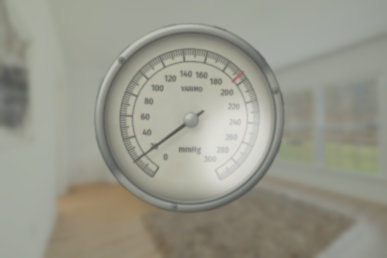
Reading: value=20 unit=mmHg
